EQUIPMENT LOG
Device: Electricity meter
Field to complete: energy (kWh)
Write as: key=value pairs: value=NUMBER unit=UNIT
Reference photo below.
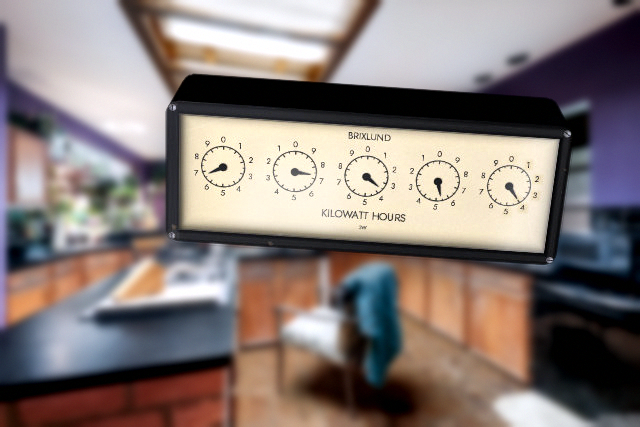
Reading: value=67354 unit=kWh
